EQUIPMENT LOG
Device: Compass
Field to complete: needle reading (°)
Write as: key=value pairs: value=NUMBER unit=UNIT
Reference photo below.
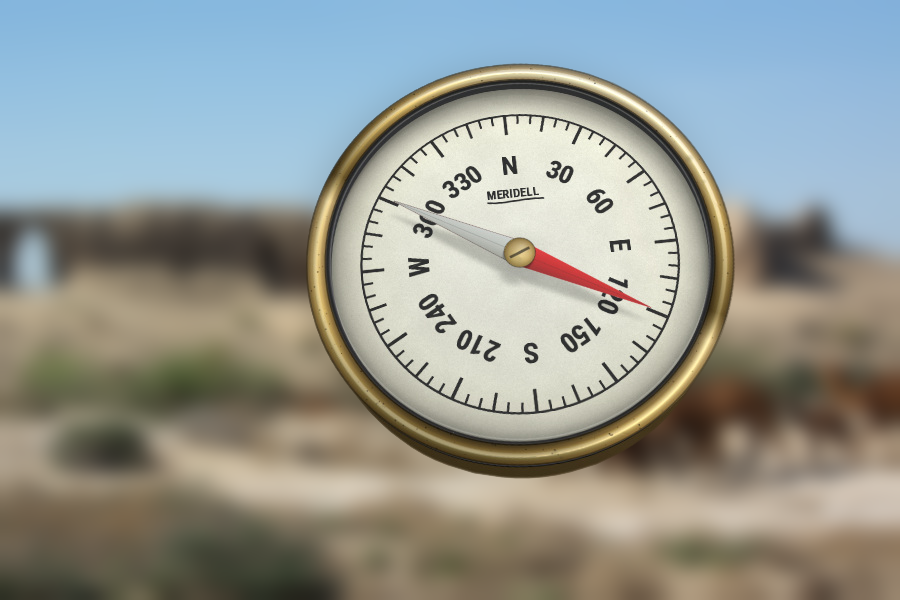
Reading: value=120 unit=°
